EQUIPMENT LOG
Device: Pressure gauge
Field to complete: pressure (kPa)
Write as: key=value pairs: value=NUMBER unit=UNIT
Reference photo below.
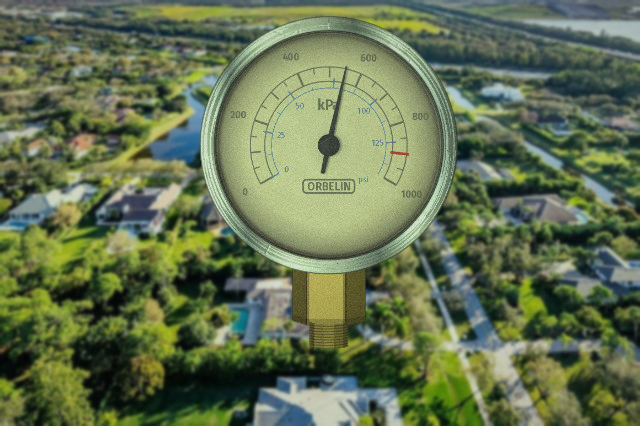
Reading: value=550 unit=kPa
